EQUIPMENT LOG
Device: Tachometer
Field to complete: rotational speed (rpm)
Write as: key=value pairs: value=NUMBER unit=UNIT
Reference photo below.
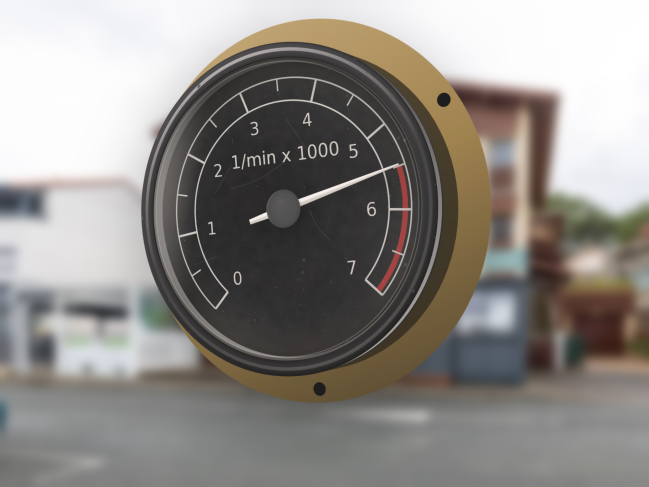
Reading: value=5500 unit=rpm
